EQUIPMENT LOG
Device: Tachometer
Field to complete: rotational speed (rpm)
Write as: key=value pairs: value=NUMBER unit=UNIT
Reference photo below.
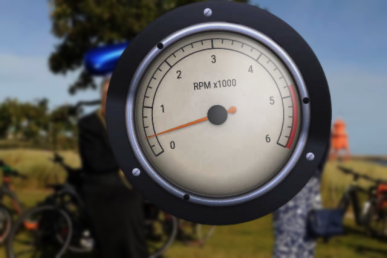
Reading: value=400 unit=rpm
